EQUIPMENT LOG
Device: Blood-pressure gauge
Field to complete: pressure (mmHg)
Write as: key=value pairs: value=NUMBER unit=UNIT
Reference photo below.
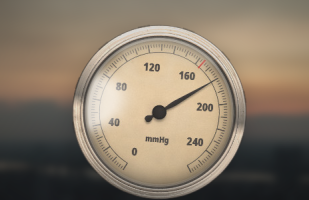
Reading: value=180 unit=mmHg
